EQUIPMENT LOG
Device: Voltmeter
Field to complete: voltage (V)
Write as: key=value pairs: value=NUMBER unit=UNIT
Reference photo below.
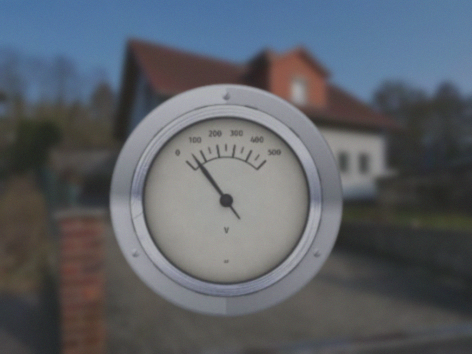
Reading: value=50 unit=V
